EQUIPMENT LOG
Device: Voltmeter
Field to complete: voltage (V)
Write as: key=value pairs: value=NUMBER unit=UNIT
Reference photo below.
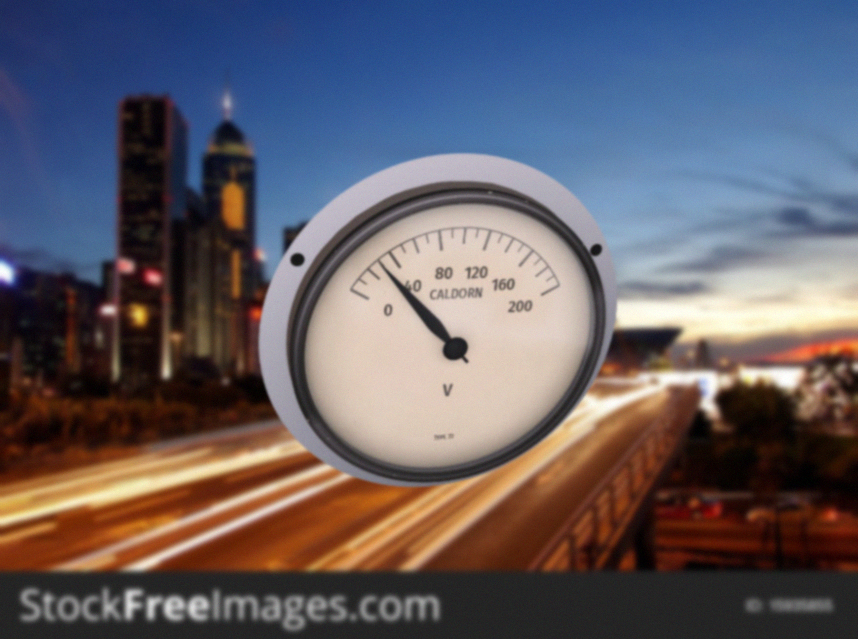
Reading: value=30 unit=V
